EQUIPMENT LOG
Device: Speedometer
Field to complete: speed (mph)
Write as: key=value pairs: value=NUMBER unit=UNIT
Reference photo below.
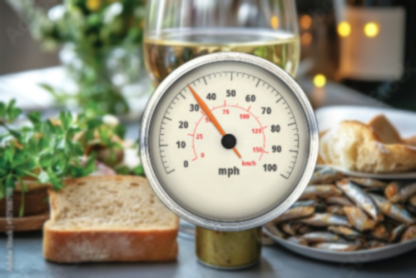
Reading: value=34 unit=mph
